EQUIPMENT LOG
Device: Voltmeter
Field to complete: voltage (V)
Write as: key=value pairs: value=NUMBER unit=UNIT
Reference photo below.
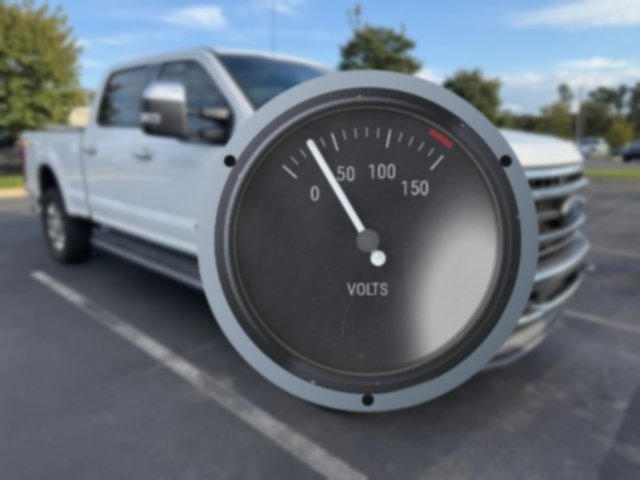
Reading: value=30 unit=V
